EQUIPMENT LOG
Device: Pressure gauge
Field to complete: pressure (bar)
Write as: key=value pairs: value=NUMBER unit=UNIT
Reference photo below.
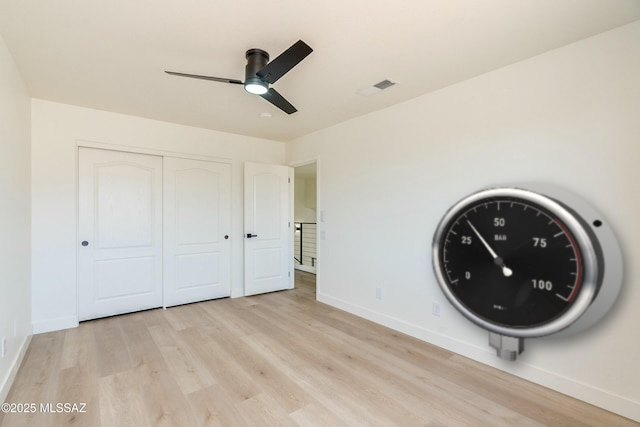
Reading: value=35 unit=bar
